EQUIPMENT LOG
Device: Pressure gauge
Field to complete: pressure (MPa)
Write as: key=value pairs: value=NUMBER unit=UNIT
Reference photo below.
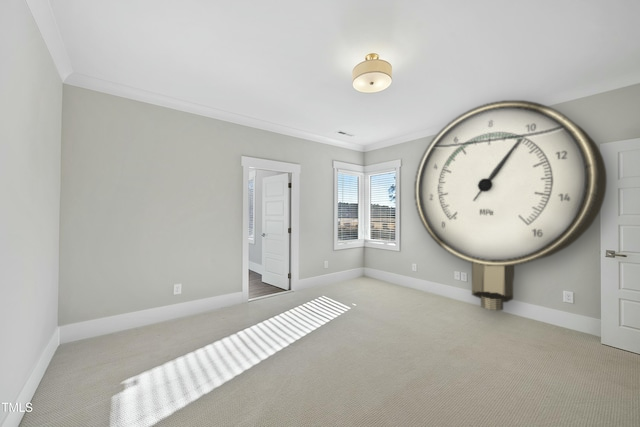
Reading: value=10 unit=MPa
